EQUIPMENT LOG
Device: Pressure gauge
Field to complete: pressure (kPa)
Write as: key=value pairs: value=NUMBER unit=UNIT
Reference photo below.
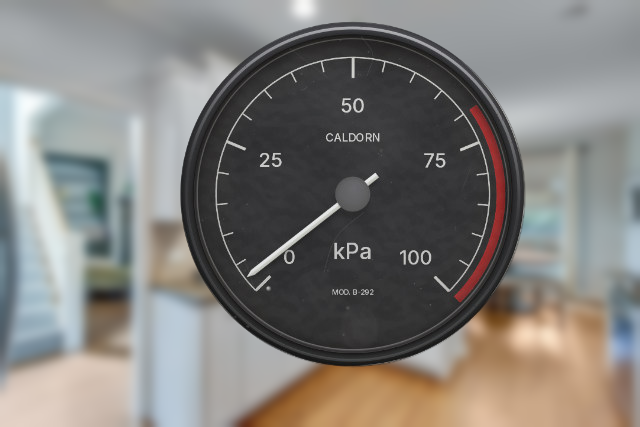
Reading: value=2.5 unit=kPa
